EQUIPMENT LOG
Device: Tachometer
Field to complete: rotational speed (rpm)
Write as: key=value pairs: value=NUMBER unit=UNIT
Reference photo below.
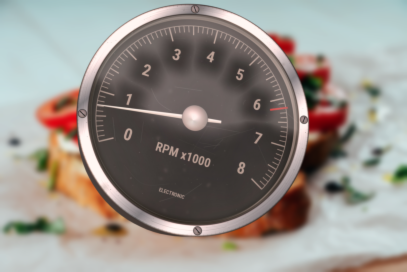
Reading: value=700 unit=rpm
